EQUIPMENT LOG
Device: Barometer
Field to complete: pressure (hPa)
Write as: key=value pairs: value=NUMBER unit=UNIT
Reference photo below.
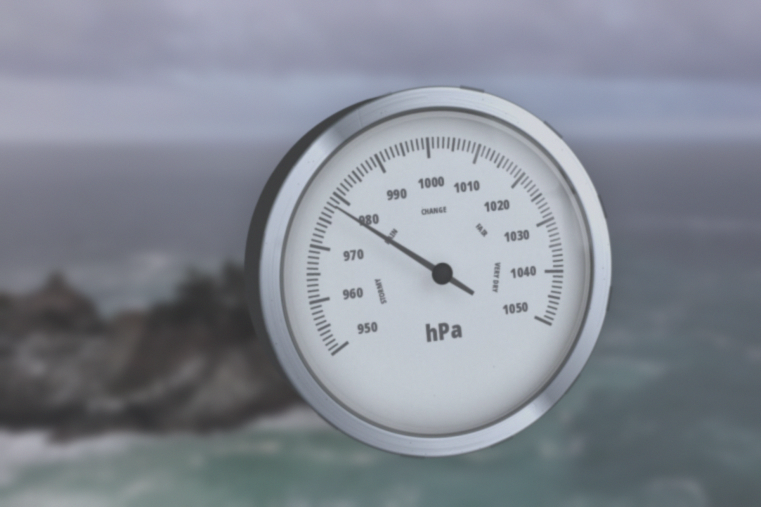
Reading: value=978 unit=hPa
